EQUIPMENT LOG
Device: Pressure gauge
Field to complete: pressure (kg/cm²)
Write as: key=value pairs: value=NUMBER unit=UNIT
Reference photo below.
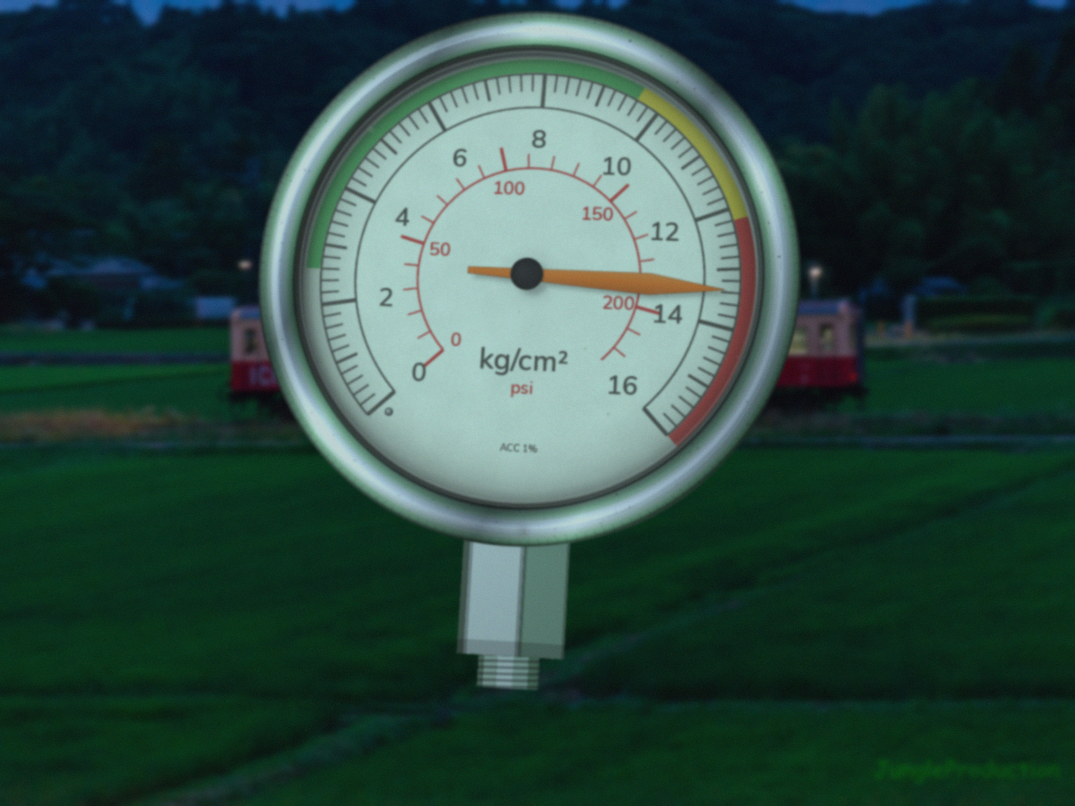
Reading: value=13.4 unit=kg/cm²
